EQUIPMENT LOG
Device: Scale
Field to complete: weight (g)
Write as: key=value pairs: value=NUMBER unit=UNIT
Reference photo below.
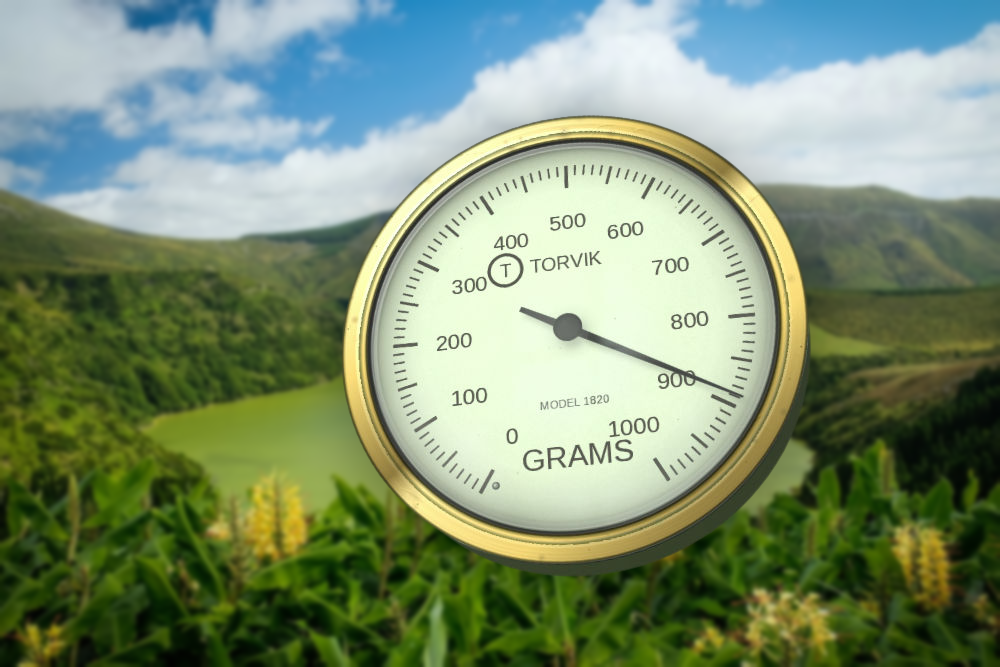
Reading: value=890 unit=g
